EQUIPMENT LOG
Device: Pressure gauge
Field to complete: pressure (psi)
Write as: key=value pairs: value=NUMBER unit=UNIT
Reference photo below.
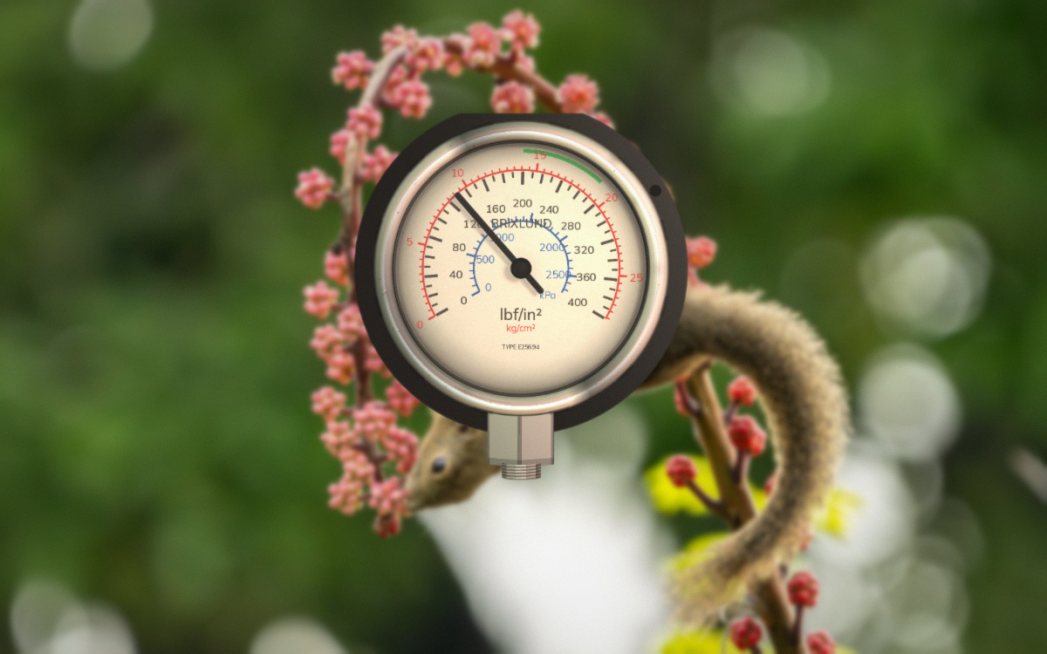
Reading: value=130 unit=psi
